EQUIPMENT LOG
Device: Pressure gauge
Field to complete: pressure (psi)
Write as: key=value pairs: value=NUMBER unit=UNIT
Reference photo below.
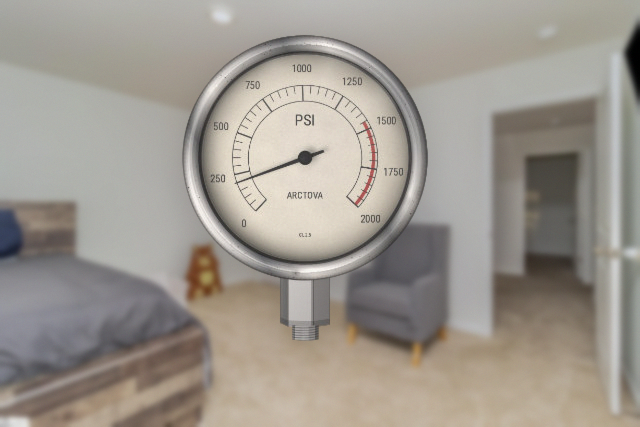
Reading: value=200 unit=psi
